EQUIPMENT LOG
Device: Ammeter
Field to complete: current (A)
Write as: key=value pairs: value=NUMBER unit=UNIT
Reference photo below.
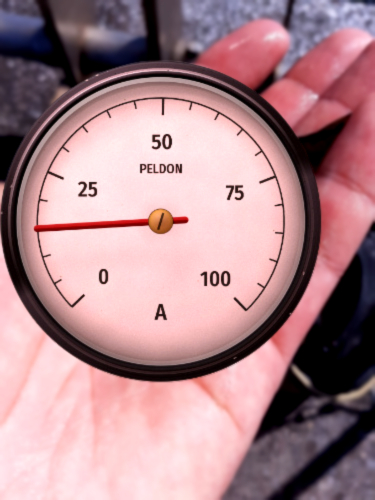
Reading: value=15 unit=A
